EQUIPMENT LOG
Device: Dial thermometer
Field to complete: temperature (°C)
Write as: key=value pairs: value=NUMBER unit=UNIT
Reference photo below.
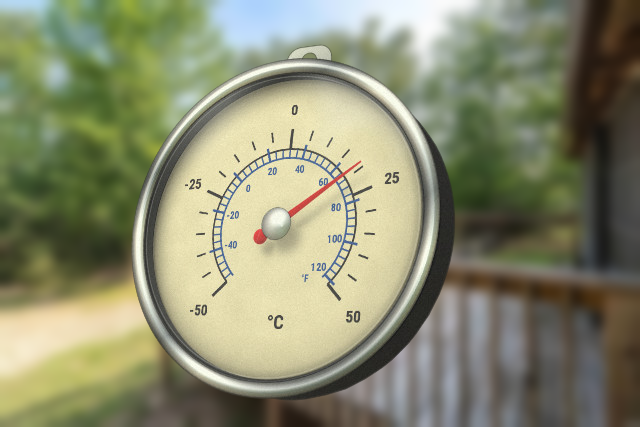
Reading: value=20 unit=°C
